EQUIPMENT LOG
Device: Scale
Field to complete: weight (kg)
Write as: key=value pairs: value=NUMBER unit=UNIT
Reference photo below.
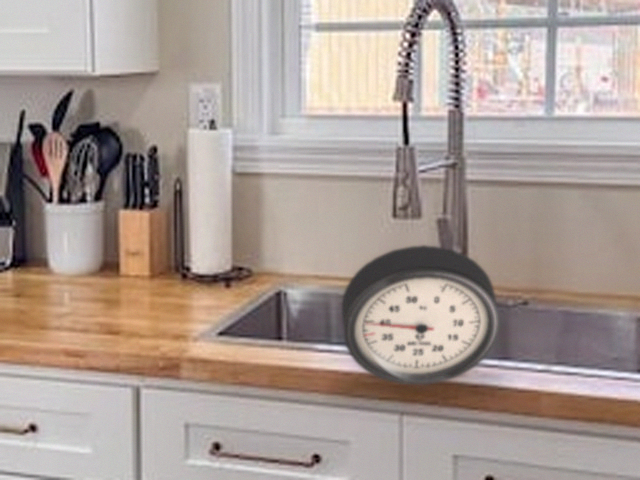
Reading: value=40 unit=kg
